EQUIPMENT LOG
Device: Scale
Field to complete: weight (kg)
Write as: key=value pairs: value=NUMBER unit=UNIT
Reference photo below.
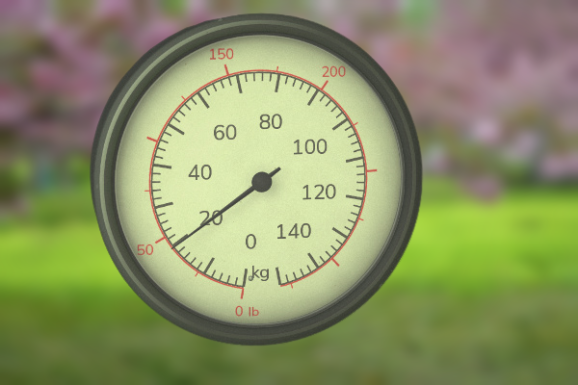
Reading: value=20 unit=kg
